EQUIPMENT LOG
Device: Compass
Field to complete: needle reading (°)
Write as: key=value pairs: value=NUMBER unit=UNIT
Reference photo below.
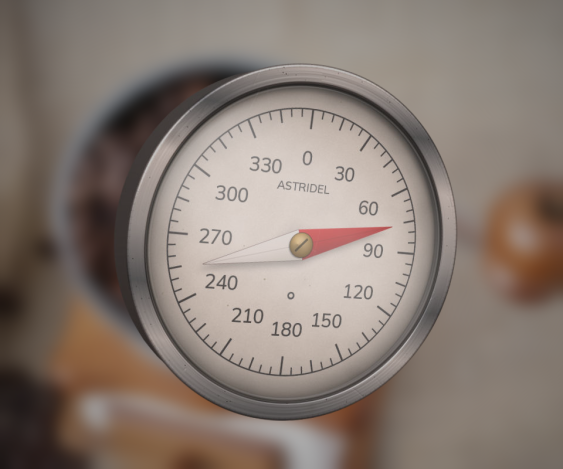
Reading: value=75 unit=°
